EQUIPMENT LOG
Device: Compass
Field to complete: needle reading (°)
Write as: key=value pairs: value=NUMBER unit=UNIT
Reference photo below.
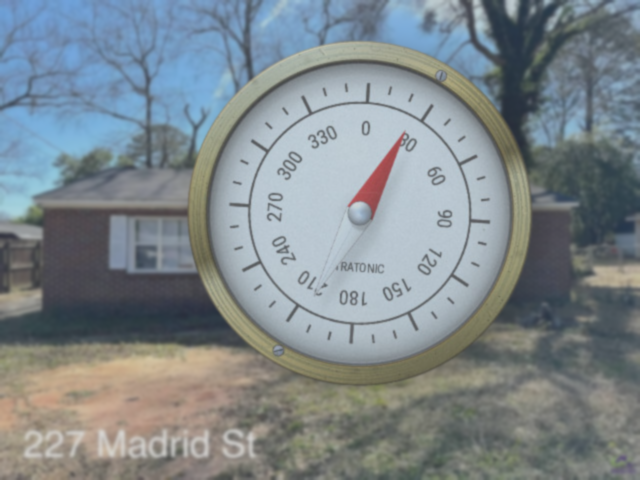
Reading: value=25 unit=°
